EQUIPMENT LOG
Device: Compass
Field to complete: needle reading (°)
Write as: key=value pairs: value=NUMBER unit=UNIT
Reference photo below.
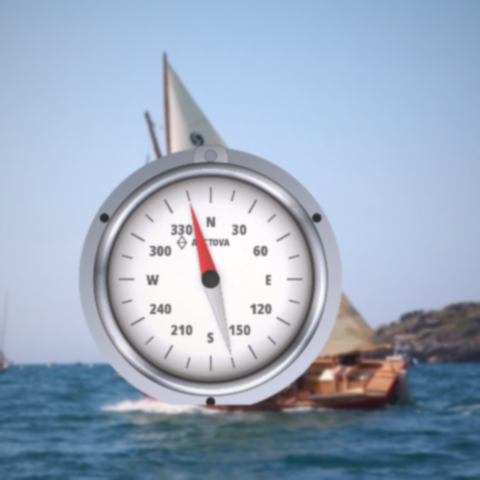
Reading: value=345 unit=°
